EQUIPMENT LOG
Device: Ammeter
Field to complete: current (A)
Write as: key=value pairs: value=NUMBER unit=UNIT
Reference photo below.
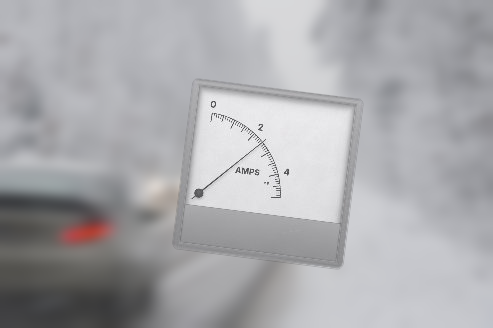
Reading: value=2.5 unit=A
